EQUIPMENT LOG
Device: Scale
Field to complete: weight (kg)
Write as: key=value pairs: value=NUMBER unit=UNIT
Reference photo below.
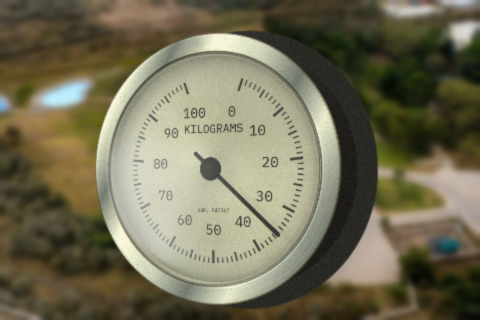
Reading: value=35 unit=kg
